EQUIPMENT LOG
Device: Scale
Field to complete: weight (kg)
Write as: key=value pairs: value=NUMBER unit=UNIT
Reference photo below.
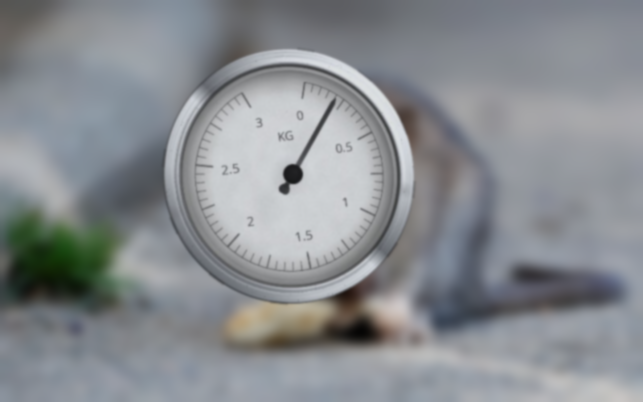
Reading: value=0.2 unit=kg
